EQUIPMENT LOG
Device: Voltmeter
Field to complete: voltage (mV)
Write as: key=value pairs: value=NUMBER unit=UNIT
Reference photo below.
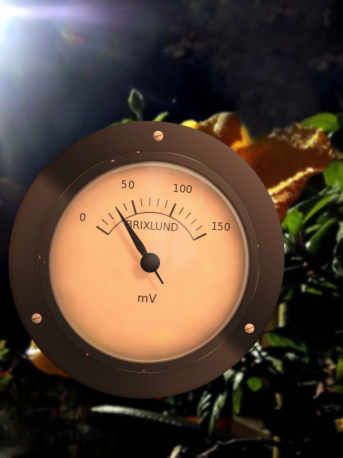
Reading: value=30 unit=mV
